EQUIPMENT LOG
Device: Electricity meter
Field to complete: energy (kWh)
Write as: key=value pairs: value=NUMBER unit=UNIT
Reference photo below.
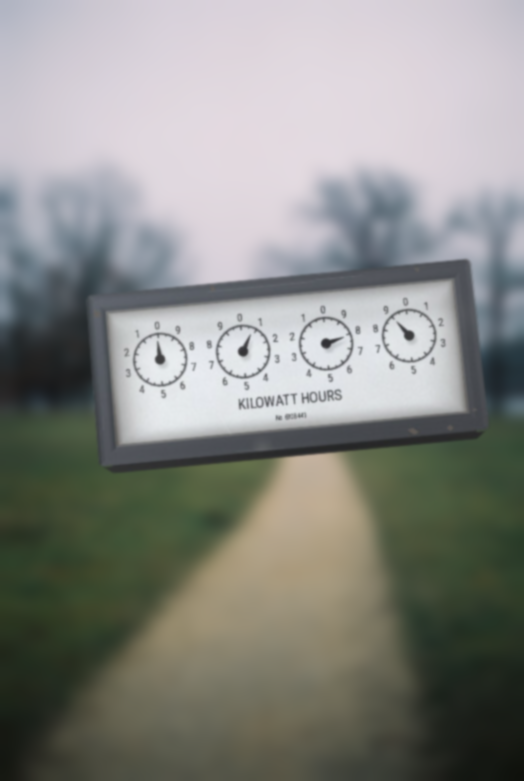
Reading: value=79 unit=kWh
